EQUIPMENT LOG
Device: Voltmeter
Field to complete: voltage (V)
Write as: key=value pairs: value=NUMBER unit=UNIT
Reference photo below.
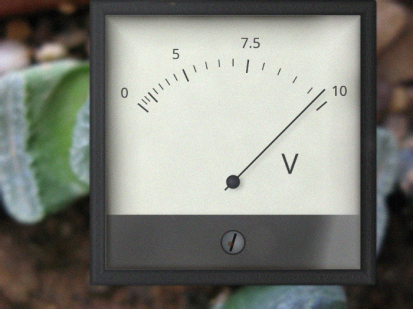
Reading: value=9.75 unit=V
